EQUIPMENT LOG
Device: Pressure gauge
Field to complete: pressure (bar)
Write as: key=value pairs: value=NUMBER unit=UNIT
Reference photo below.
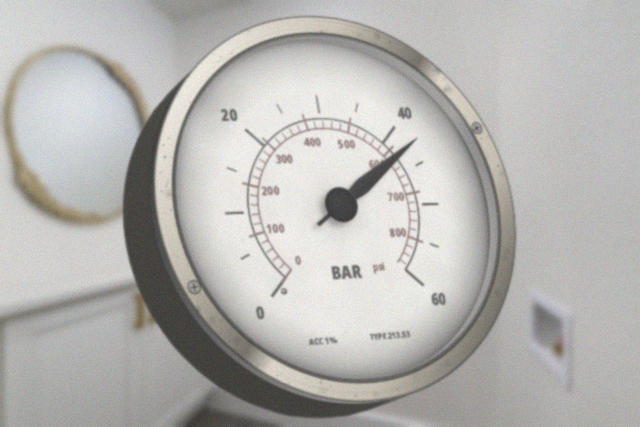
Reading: value=42.5 unit=bar
